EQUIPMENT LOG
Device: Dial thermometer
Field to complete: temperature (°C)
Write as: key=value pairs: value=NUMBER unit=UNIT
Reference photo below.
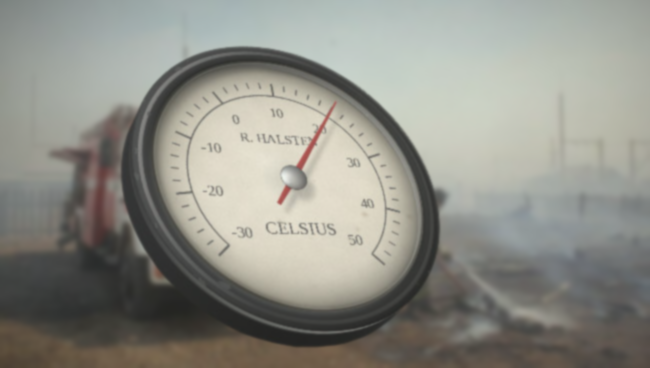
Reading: value=20 unit=°C
